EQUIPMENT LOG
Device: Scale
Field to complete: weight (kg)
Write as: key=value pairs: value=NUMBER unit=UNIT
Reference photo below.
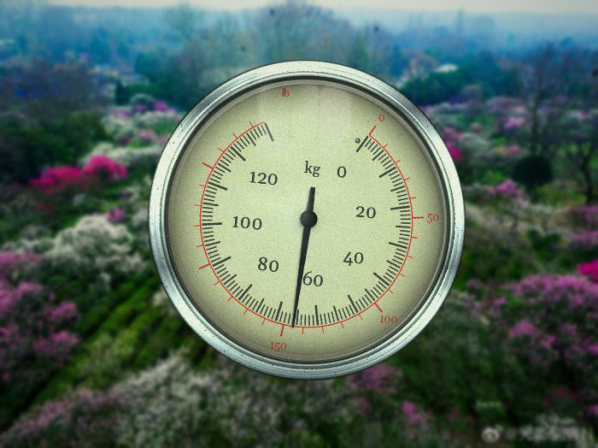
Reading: value=66 unit=kg
